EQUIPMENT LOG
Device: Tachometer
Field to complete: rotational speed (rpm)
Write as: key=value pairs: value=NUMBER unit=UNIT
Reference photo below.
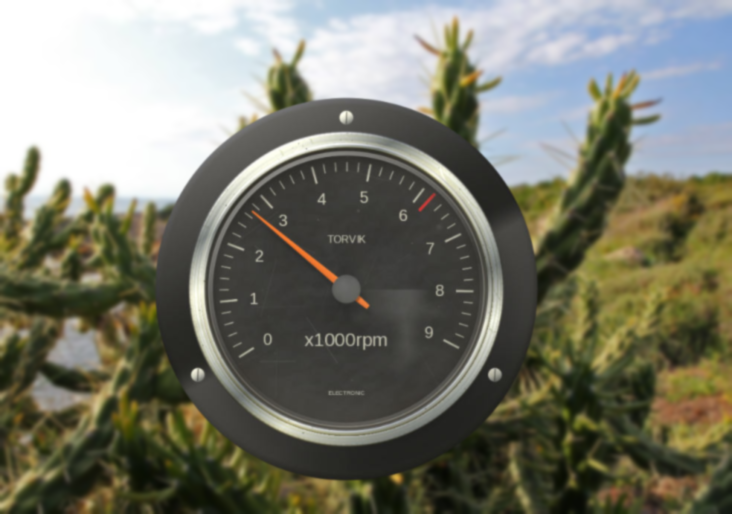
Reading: value=2700 unit=rpm
